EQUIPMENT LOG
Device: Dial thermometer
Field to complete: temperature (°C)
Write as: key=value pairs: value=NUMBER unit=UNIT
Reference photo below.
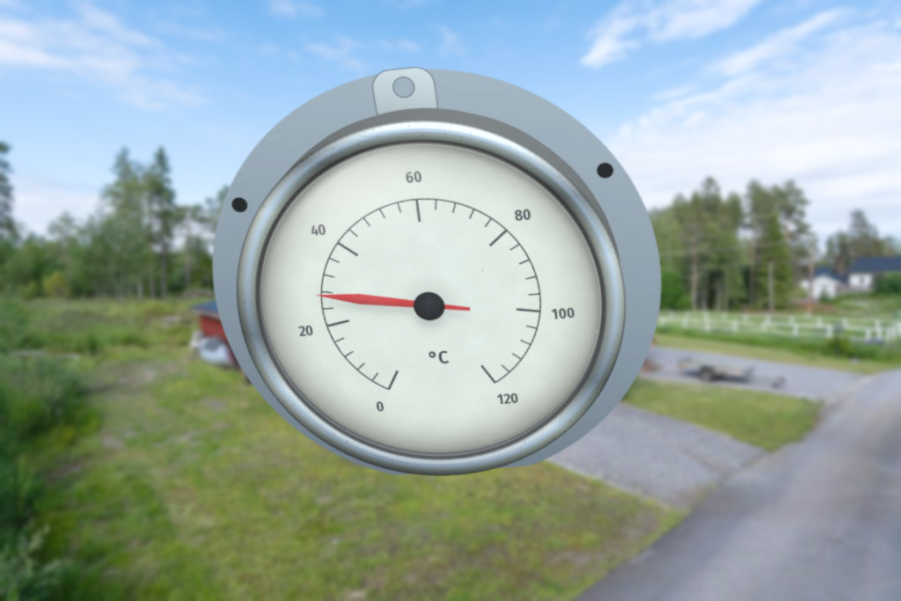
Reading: value=28 unit=°C
